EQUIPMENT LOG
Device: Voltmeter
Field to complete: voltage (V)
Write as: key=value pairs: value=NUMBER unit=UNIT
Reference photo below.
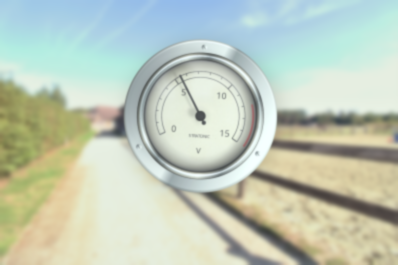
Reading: value=5.5 unit=V
